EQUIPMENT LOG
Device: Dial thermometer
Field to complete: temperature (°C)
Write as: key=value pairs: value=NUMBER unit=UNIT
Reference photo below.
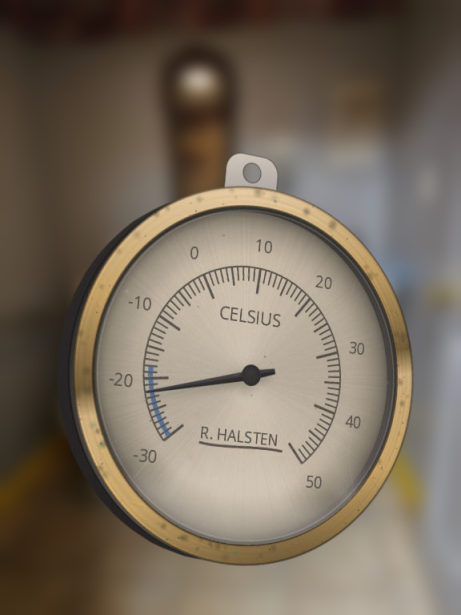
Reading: value=-22 unit=°C
